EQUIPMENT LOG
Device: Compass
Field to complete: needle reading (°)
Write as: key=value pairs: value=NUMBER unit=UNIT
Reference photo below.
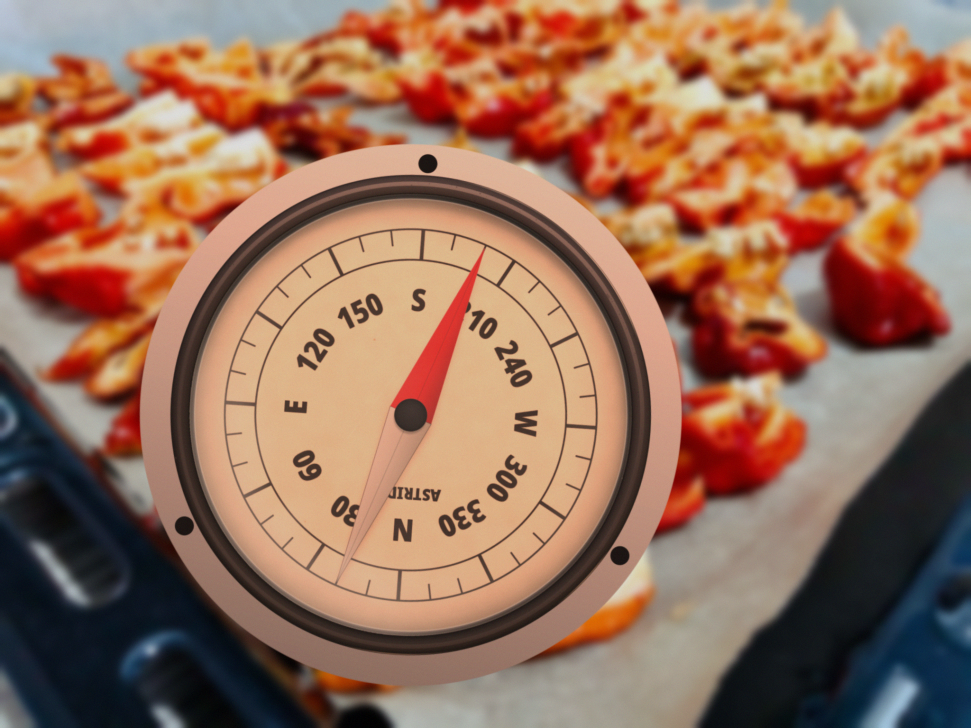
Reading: value=200 unit=°
